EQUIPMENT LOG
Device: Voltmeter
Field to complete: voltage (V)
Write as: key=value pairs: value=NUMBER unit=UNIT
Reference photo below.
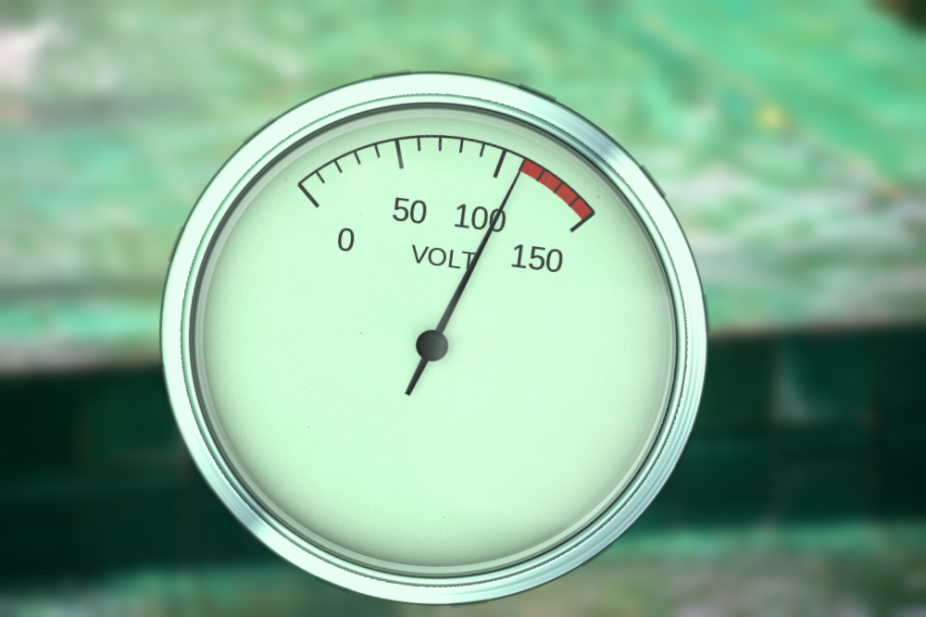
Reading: value=110 unit=V
